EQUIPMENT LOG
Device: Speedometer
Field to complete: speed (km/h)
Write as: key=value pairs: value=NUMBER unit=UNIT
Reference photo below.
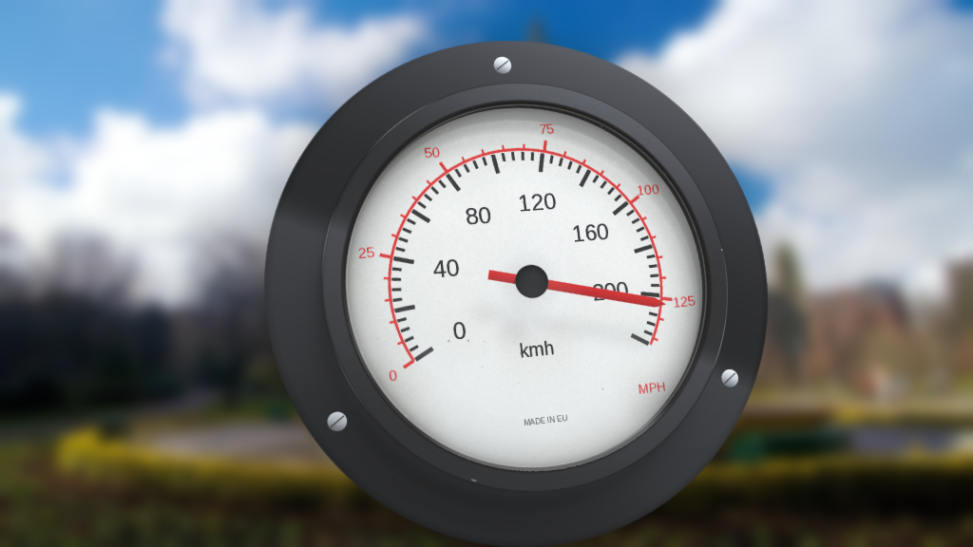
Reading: value=204 unit=km/h
